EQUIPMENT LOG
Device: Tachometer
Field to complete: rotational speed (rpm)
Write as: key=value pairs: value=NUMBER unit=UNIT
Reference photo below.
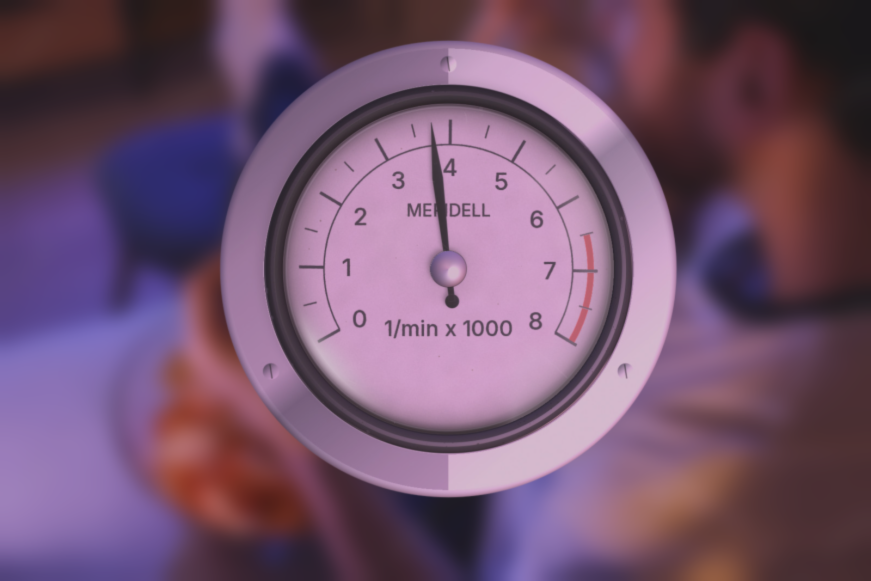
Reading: value=3750 unit=rpm
